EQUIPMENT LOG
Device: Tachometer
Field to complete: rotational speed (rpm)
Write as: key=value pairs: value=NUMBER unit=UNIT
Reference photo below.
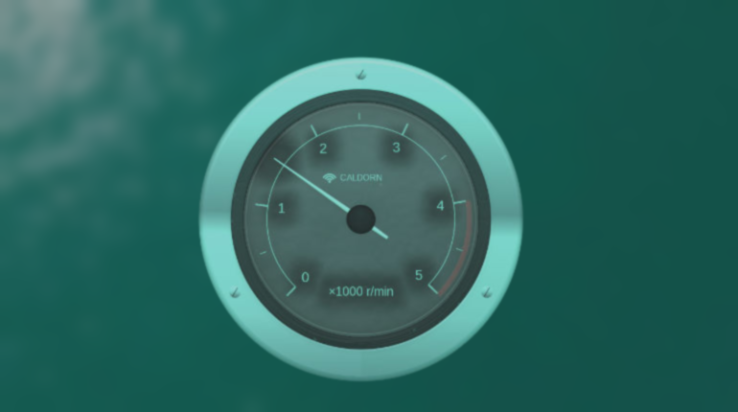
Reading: value=1500 unit=rpm
